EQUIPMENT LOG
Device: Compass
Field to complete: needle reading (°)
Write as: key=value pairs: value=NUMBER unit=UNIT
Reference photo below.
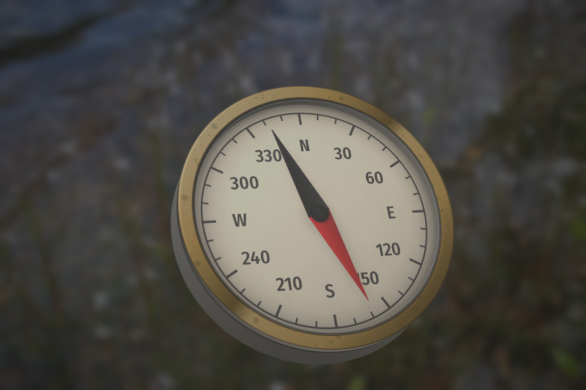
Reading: value=160 unit=°
